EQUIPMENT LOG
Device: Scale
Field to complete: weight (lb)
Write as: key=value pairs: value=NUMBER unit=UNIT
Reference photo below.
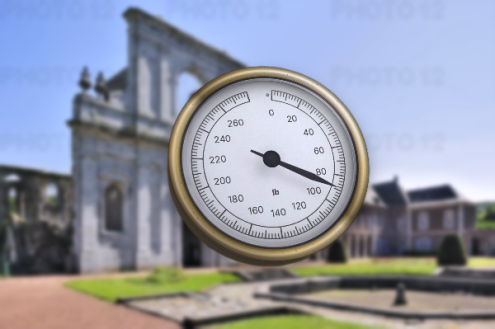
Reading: value=90 unit=lb
